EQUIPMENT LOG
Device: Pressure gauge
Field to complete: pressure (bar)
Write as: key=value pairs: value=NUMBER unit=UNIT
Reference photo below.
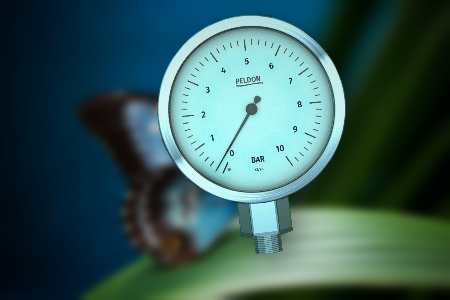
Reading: value=0.2 unit=bar
